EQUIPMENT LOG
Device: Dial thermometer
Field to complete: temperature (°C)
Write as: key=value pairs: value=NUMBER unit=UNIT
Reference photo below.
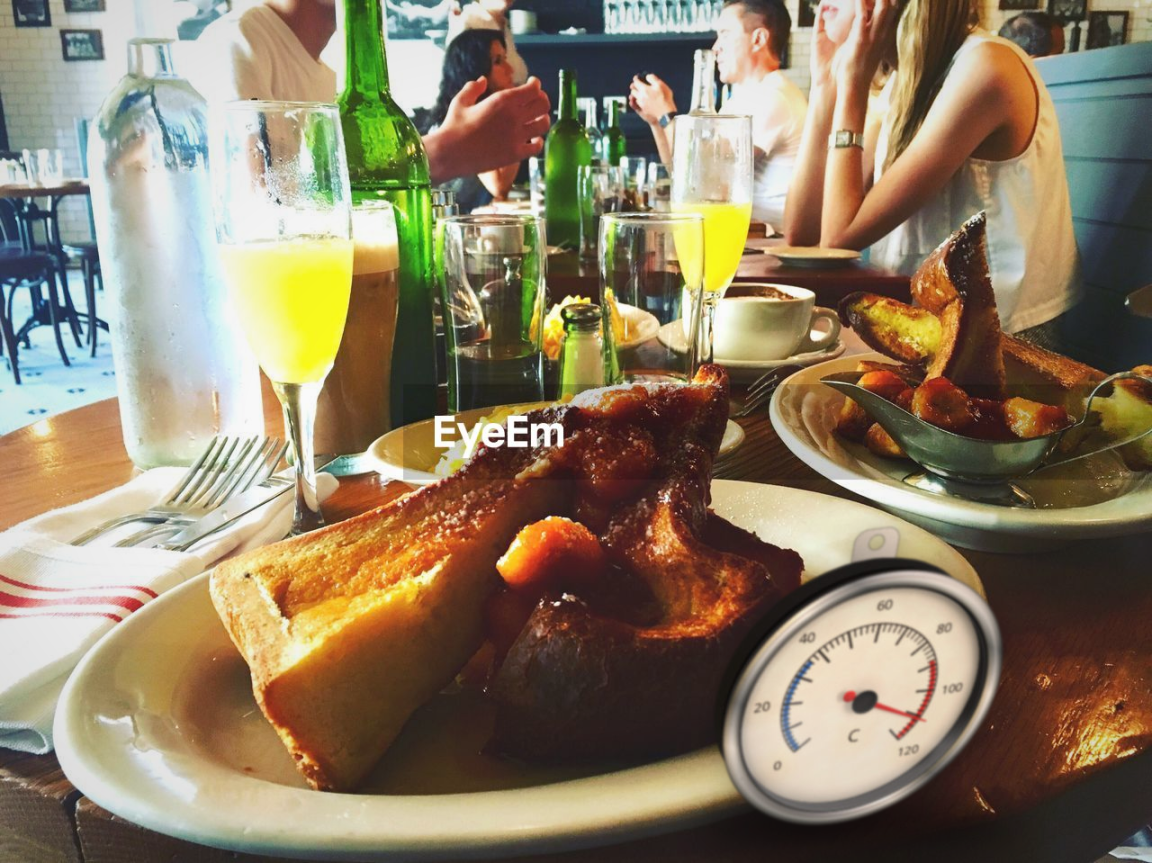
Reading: value=110 unit=°C
